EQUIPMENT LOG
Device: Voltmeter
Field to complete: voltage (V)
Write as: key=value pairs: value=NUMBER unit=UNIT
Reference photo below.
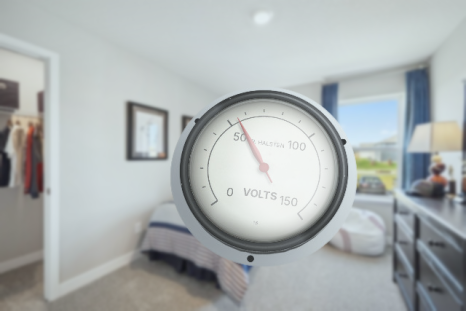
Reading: value=55 unit=V
